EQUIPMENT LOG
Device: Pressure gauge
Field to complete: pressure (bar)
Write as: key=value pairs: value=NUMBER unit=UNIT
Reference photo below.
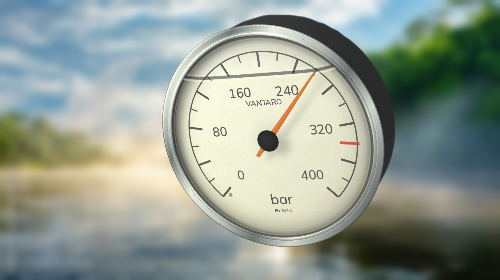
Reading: value=260 unit=bar
